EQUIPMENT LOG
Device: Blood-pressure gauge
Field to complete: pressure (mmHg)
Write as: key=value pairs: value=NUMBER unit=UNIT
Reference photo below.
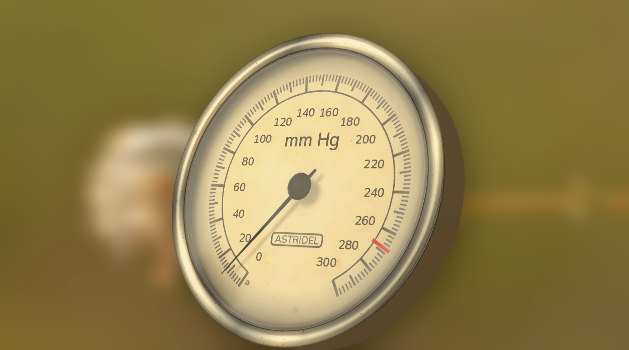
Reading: value=10 unit=mmHg
